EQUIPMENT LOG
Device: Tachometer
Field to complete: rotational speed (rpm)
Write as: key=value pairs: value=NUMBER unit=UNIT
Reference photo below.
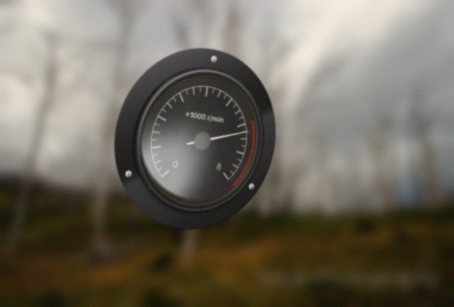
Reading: value=6250 unit=rpm
